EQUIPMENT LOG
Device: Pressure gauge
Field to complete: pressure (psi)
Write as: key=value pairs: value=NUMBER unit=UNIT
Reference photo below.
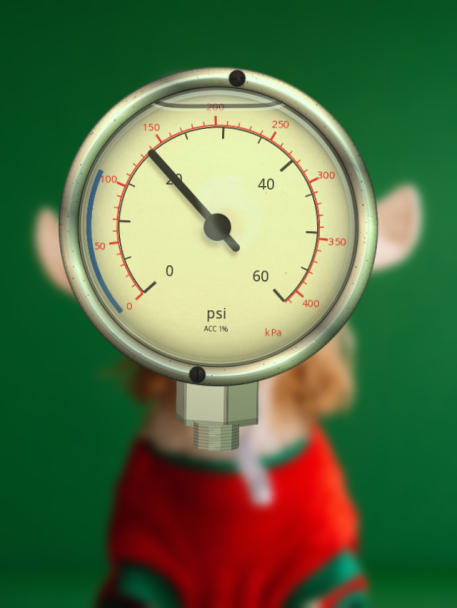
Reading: value=20 unit=psi
